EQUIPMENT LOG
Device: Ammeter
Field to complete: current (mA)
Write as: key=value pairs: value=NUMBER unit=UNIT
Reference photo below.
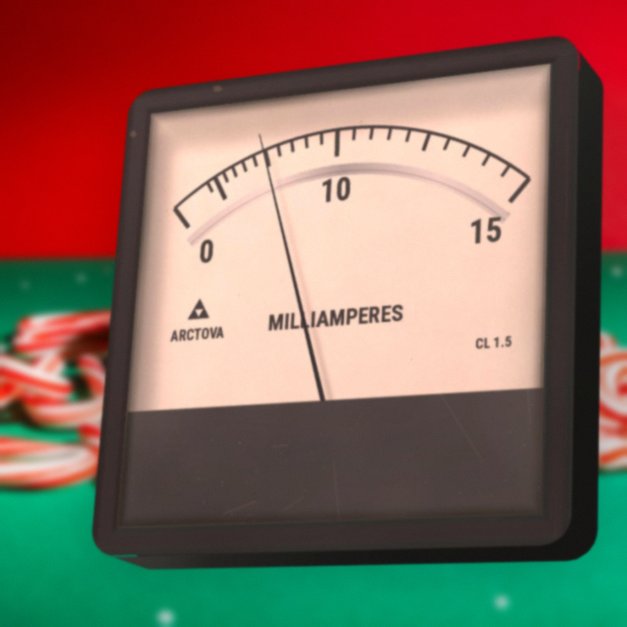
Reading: value=7.5 unit=mA
